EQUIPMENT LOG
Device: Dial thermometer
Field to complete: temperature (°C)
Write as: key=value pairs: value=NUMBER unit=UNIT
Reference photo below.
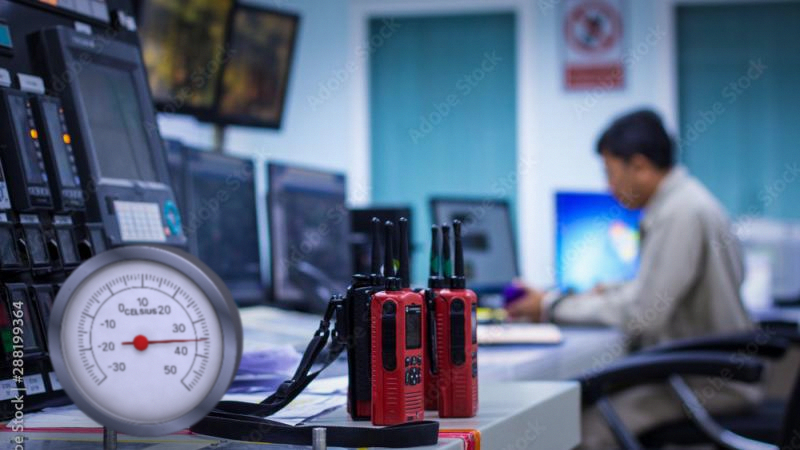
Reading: value=35 unit=°C
